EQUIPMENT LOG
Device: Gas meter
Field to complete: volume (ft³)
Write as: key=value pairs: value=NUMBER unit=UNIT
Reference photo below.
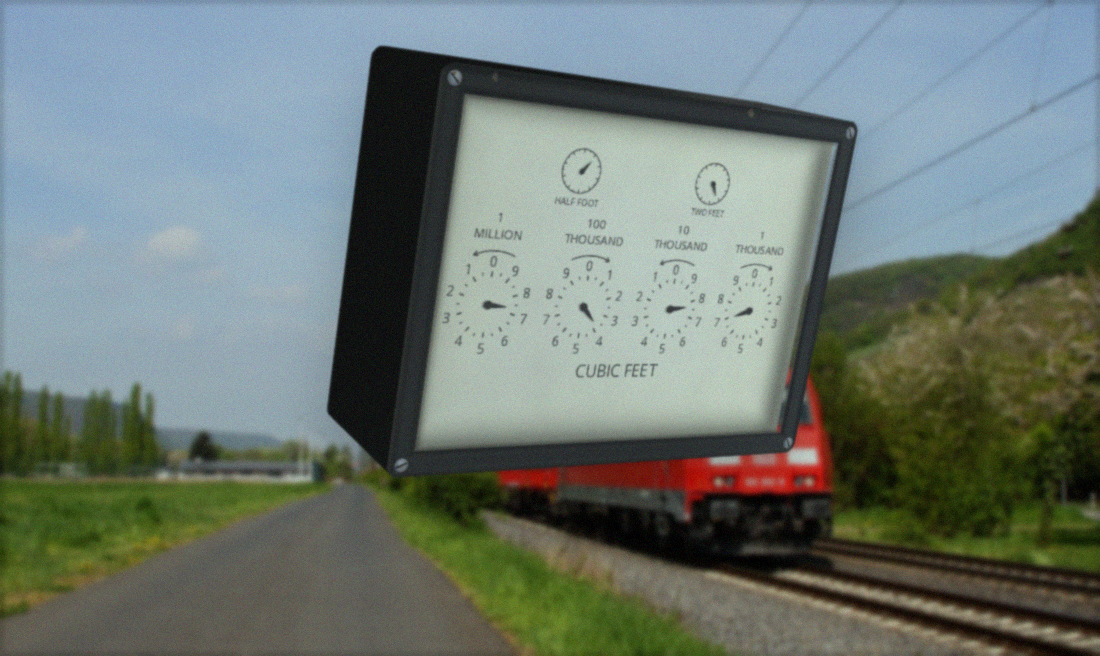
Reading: value=737700 unit=ft³
